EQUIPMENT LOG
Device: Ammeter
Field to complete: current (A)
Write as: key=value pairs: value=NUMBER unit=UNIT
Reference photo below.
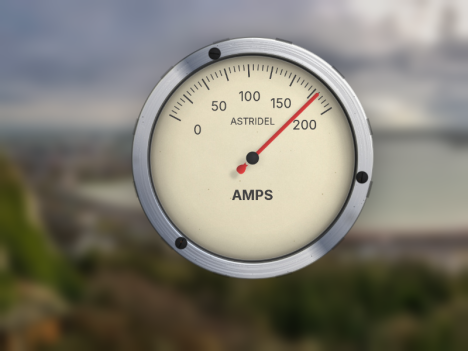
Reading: value=180 unit=A
